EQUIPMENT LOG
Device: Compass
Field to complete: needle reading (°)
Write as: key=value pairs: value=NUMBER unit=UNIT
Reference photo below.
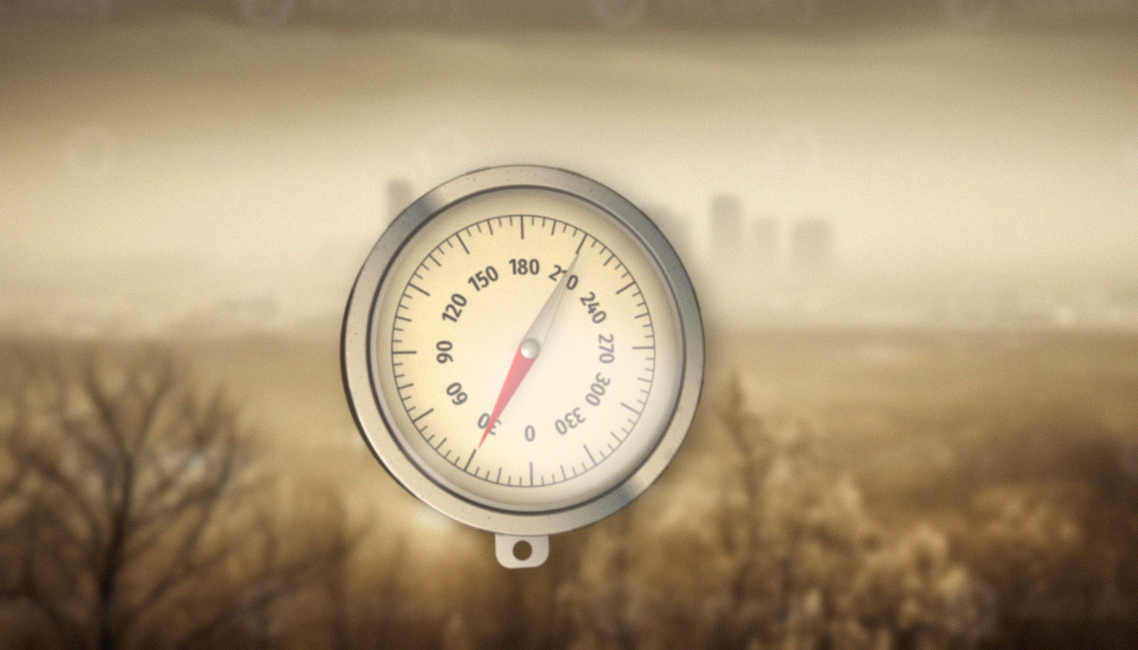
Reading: value=30 unit=°
